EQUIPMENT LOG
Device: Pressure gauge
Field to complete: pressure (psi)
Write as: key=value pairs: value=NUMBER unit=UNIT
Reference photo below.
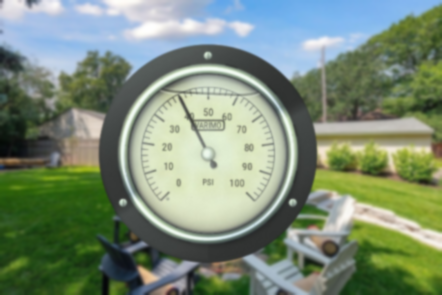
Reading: value=40 unit=psi
